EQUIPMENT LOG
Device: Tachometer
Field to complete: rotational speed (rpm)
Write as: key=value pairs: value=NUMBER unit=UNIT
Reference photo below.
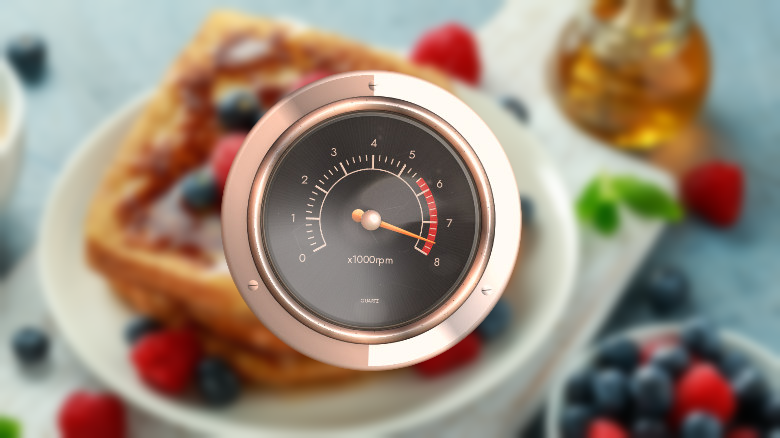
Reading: value=7600 unit=rpm
